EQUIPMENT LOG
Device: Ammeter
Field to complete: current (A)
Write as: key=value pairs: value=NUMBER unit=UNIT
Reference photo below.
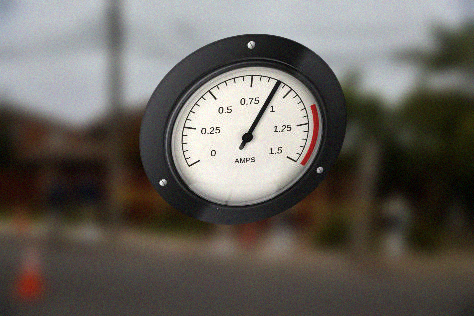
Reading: value=0.9 unit=A
